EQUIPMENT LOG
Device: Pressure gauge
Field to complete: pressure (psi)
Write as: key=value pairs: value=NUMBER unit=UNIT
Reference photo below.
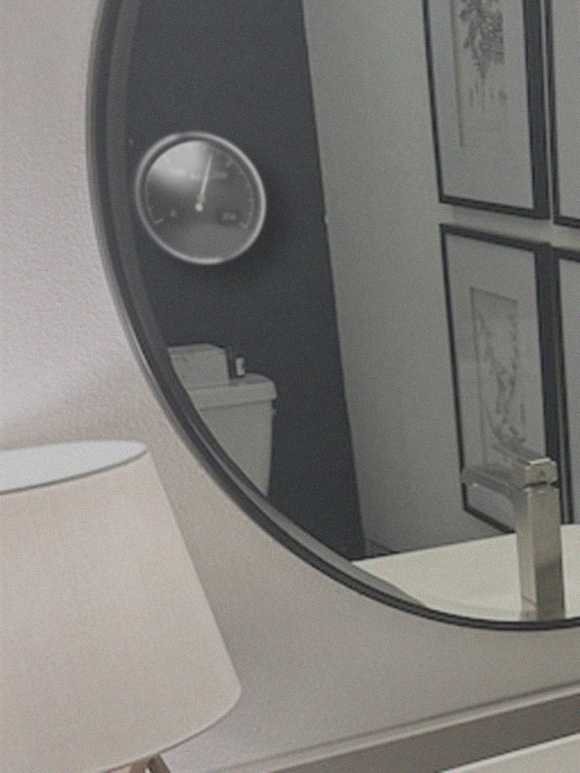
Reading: value=170 unit=psi
